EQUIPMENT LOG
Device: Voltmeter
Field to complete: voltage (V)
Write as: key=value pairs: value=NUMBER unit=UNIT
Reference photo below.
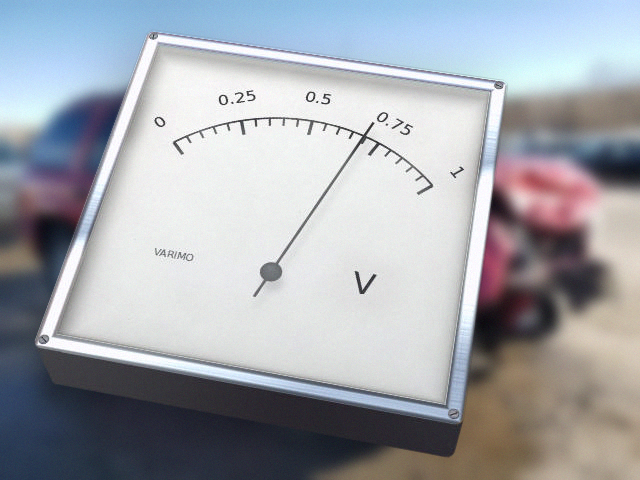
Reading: value=0.7 unit=V
